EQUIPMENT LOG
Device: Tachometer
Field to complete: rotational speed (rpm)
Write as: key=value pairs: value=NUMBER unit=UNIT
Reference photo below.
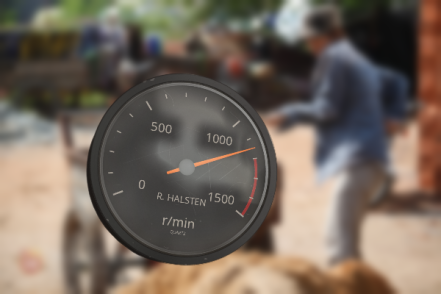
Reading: value=1150 unit=rpm
